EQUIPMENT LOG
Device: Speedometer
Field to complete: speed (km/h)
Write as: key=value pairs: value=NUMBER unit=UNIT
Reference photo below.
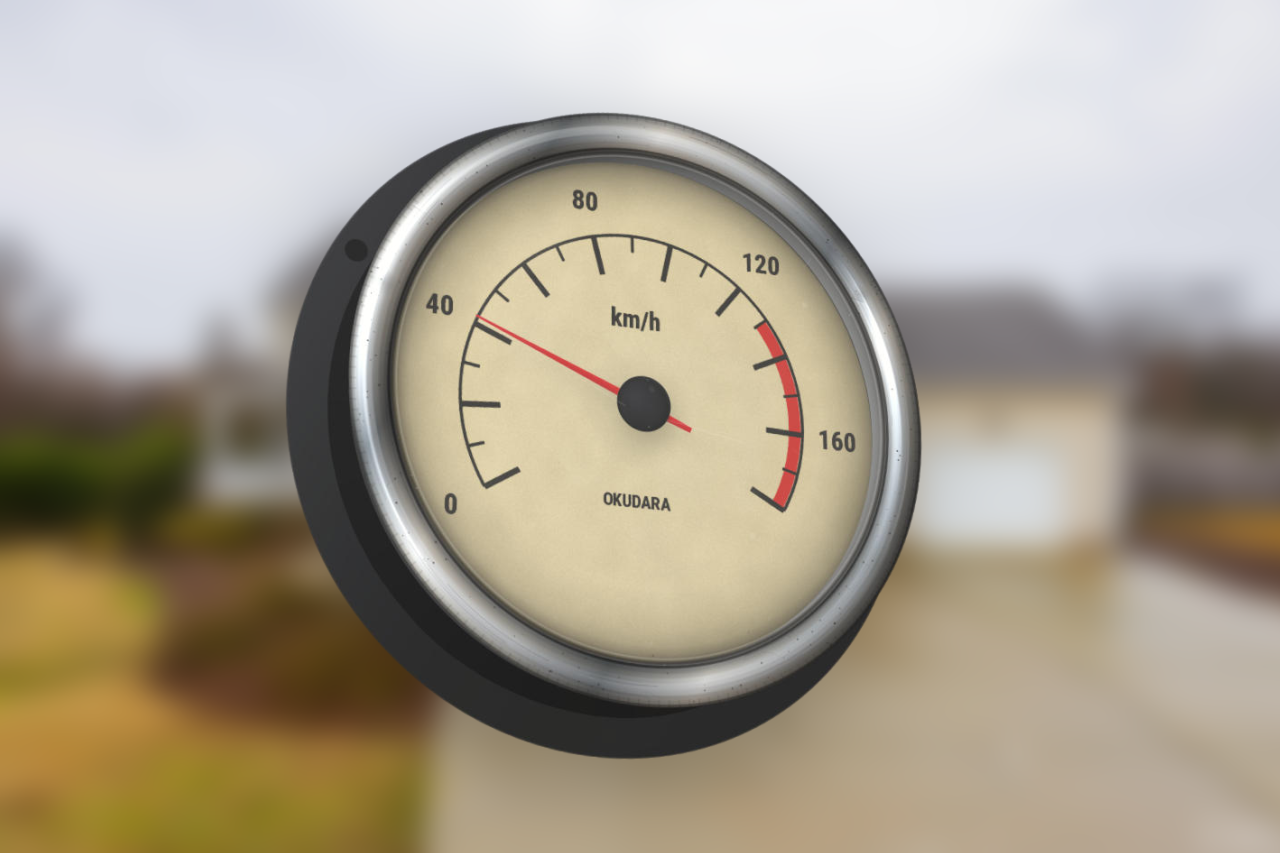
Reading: value=40 unit=km/h
